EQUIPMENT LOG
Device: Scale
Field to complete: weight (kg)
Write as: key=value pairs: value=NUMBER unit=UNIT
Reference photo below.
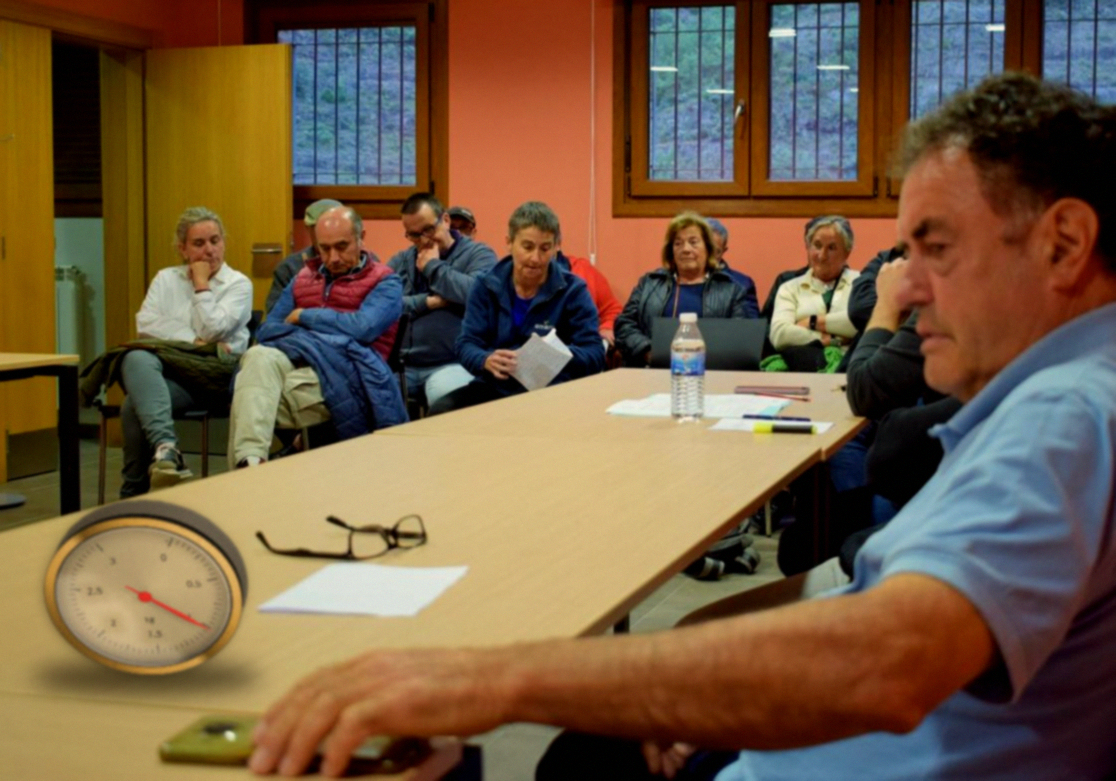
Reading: value=1 unit=kg
